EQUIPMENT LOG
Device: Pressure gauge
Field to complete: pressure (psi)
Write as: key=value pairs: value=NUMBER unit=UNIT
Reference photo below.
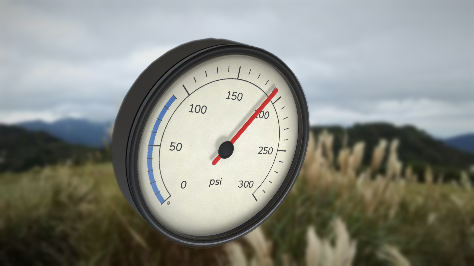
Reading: value=190 unit=psi
